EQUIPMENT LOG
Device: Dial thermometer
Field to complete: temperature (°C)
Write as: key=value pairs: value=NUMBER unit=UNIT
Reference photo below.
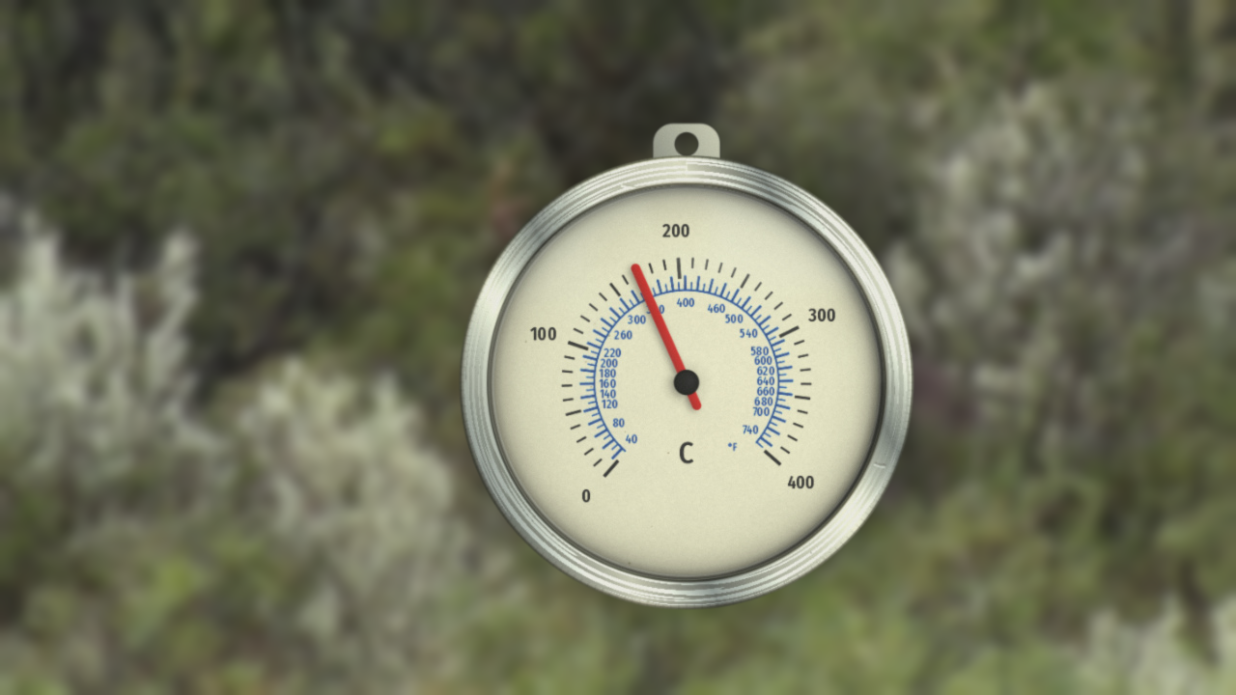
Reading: value=170 unit=°C
